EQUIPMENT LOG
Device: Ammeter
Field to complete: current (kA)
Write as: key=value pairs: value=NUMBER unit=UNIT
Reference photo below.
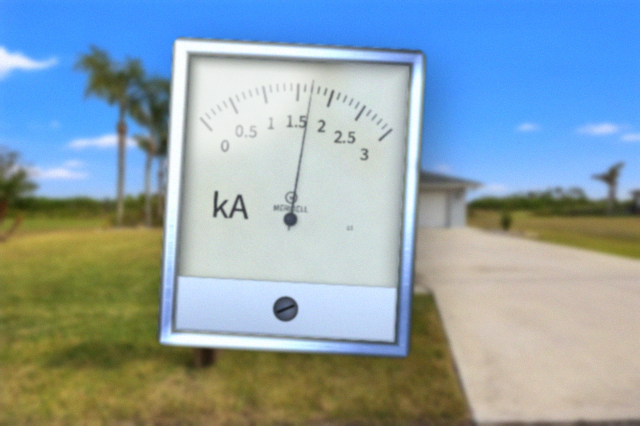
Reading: value=1.7 unit=kA
